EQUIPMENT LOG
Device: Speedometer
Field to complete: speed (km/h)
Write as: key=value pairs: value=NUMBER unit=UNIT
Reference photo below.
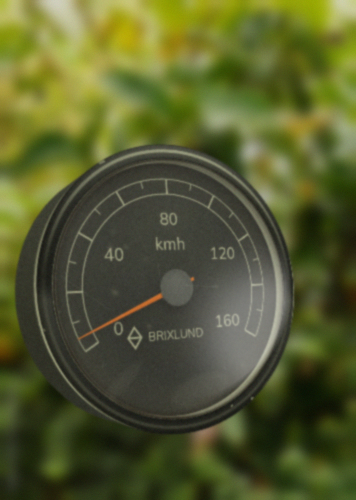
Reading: value=5 unit=km/h
